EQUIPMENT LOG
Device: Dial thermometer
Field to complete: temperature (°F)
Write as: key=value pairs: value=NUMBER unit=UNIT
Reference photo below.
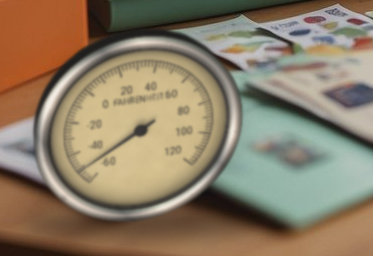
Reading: value=-50 unit=°F
